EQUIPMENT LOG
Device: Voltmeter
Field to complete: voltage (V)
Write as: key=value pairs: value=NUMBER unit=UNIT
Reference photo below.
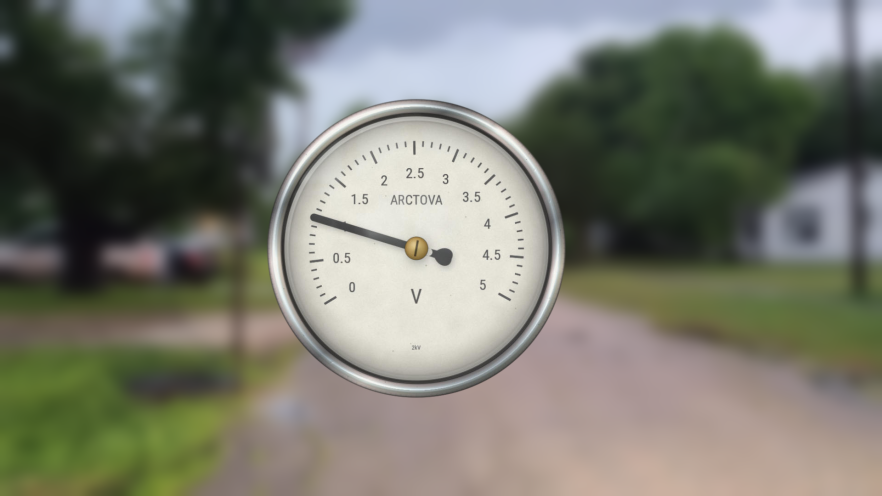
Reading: value=1 unit=V
